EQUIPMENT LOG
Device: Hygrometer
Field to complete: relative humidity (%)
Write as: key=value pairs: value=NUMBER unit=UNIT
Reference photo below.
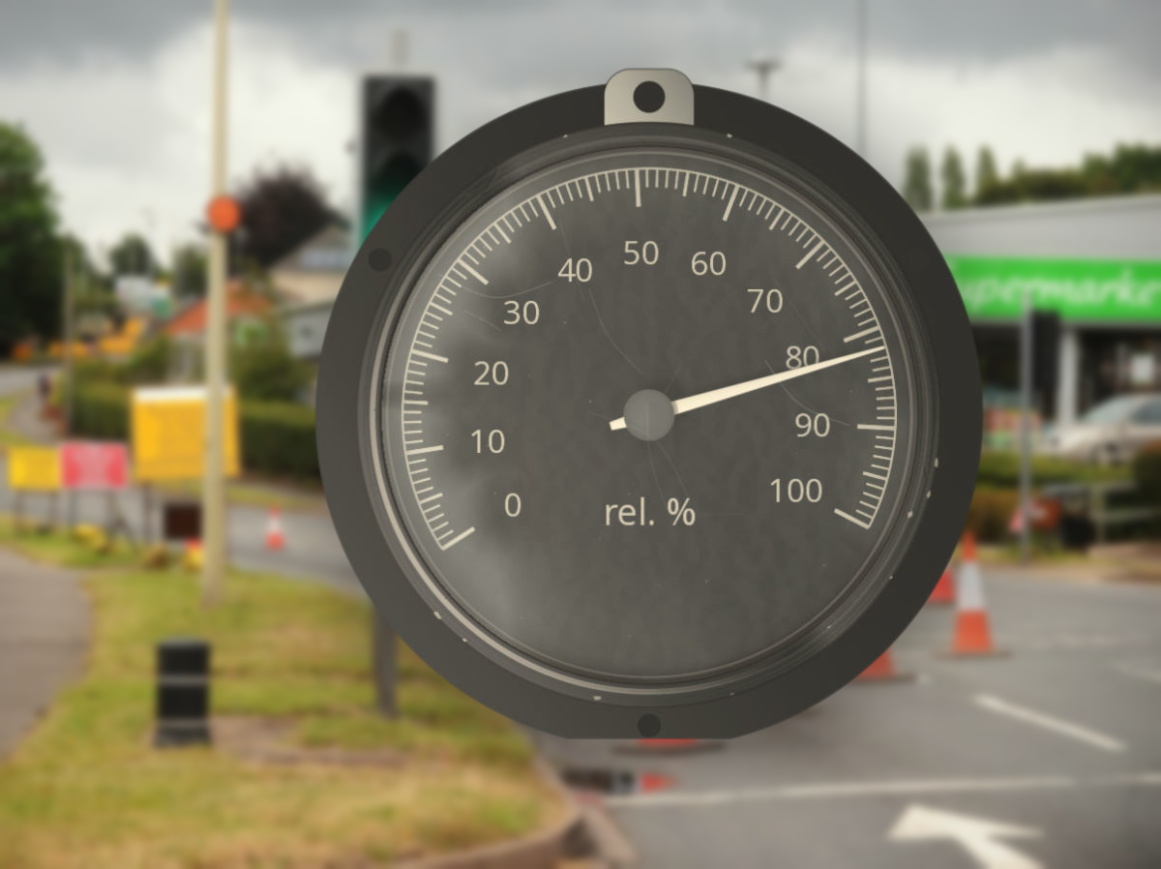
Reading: value=82 unit=%
